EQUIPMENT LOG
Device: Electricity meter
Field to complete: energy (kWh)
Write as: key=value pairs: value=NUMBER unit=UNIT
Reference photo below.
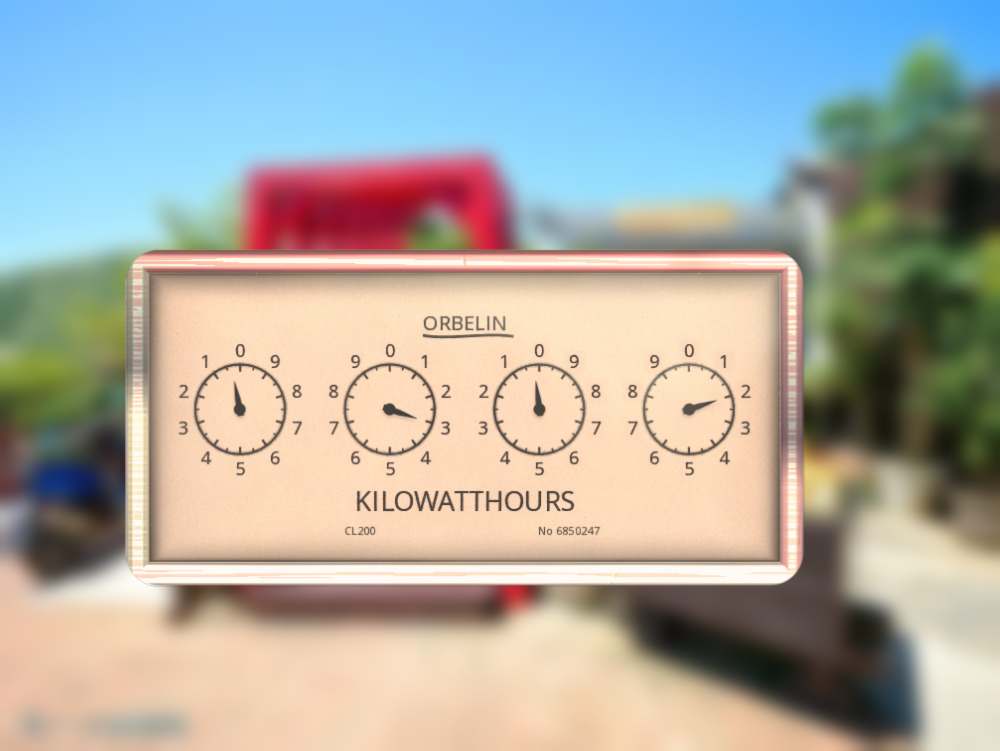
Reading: value=302 unit=kWh
